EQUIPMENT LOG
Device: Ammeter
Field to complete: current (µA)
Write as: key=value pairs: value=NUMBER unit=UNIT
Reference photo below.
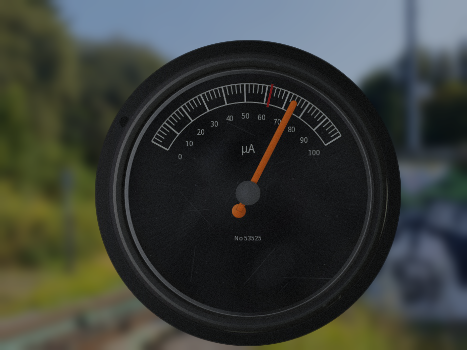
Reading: value=74 unit=µA
